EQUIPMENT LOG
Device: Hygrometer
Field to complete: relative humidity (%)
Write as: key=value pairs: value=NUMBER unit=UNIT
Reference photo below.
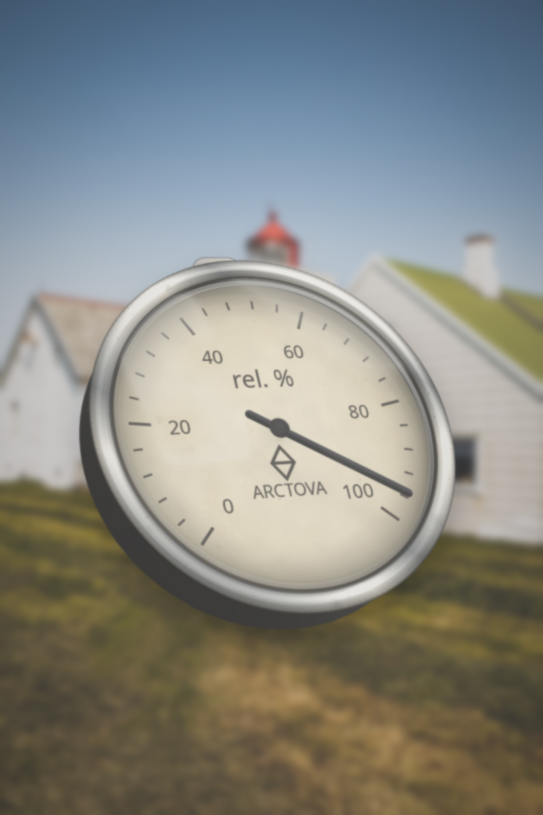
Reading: value=96 unit=%
